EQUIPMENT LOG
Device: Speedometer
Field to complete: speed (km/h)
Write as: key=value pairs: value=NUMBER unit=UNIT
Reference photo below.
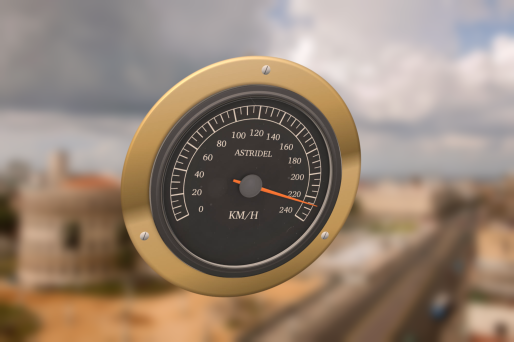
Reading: value=225 unit=km/h
